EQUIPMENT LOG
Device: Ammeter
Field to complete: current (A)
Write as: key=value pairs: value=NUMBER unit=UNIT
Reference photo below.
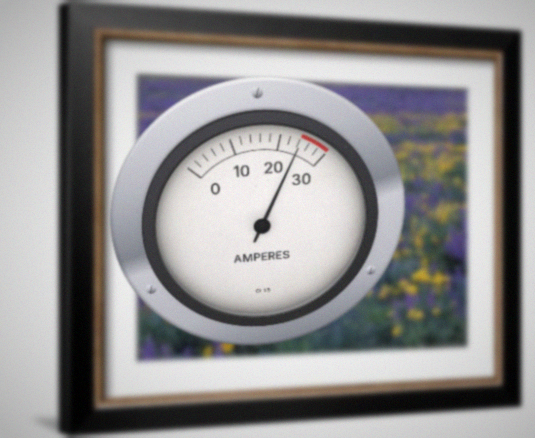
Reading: value=24 unit=A
